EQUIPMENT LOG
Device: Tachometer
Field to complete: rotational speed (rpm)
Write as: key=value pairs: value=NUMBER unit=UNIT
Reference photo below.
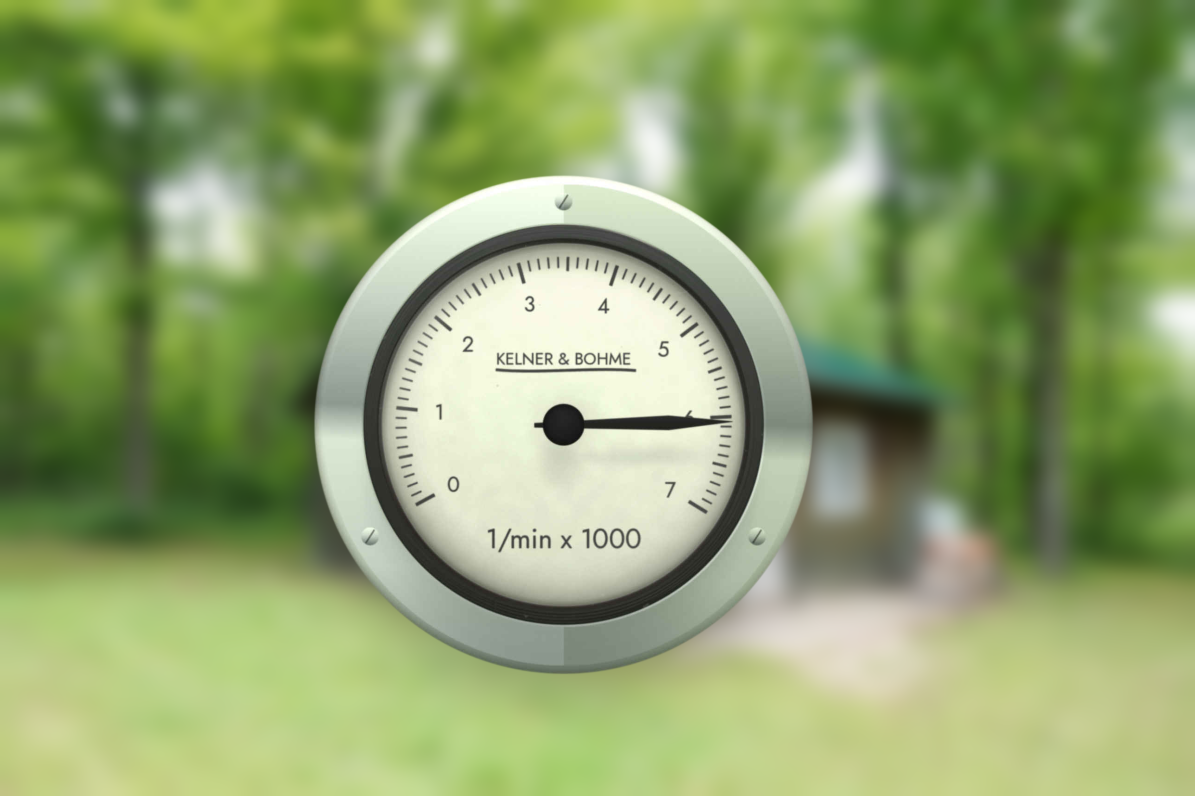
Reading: value=6050 unit=rpm
